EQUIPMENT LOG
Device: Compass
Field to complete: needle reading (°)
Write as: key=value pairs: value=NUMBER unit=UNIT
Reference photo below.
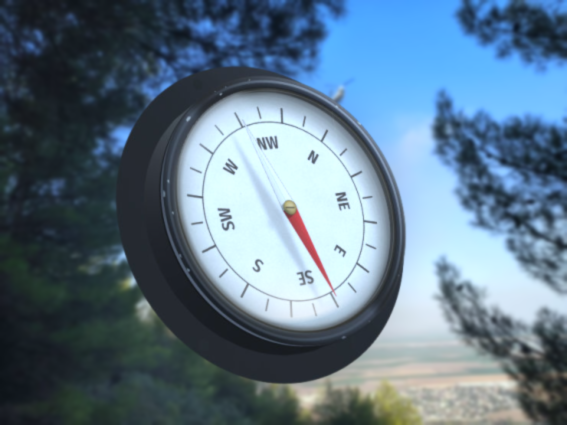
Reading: value=120 unit=°
